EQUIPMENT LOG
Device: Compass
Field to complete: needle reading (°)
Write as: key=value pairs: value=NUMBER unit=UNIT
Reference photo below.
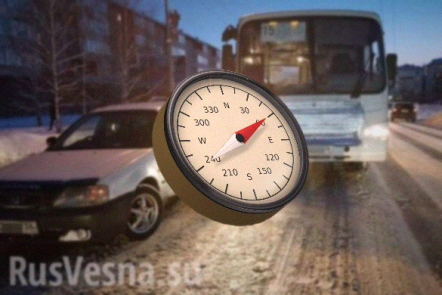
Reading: value=60 unit=°
